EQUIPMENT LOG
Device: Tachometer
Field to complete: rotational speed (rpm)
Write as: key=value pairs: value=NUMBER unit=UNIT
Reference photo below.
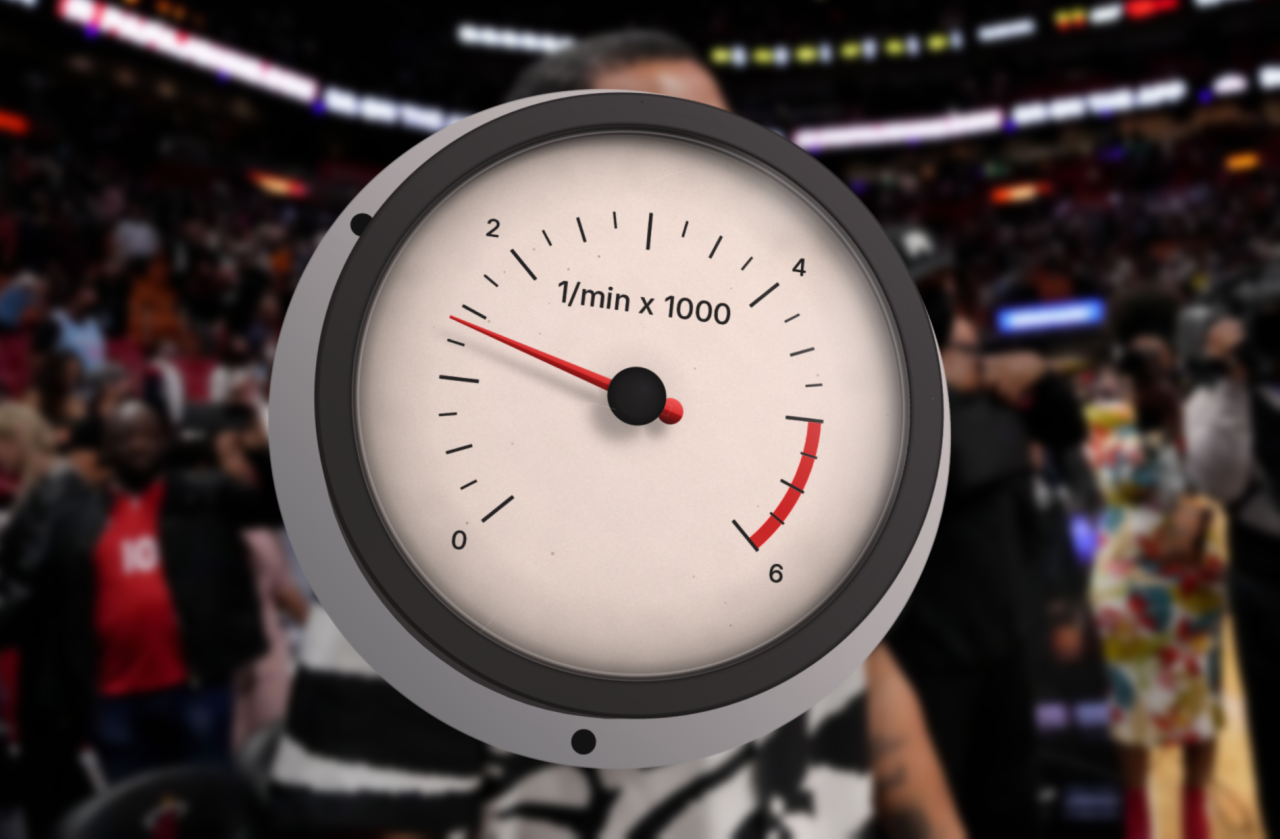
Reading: value=1375 unit=rpm
